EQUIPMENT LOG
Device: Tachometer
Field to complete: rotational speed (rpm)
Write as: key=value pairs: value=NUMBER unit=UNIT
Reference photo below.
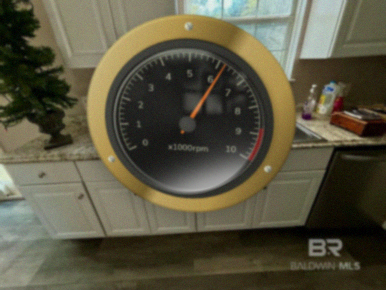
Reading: value=6200 unit=rpm
